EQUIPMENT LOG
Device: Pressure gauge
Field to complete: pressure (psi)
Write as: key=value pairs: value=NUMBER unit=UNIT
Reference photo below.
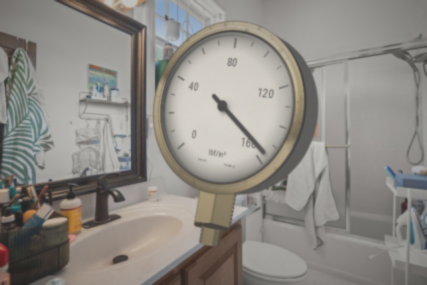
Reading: value=155 unit=psi
